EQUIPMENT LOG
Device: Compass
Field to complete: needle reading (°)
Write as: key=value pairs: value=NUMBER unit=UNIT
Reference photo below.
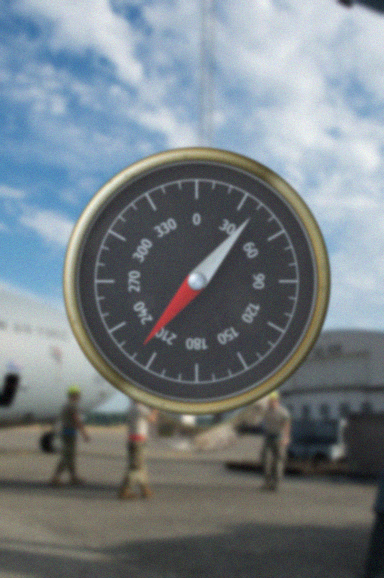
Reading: value=220 unit=°
